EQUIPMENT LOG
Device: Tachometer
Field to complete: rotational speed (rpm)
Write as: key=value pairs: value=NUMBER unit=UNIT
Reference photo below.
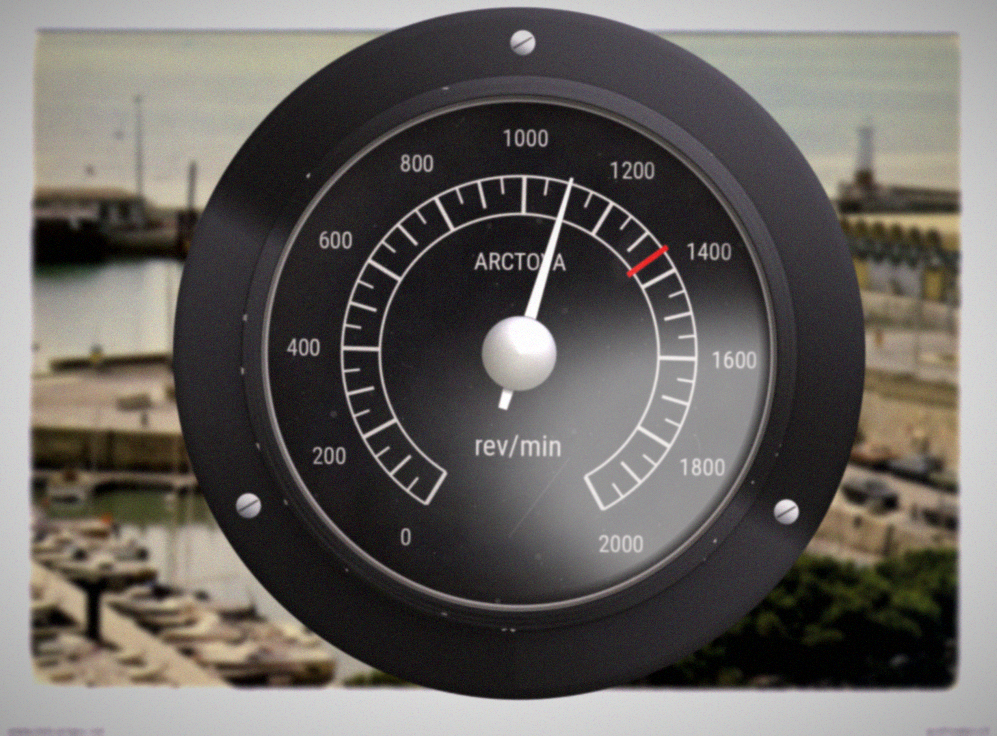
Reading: value=1100 unit=rpm
